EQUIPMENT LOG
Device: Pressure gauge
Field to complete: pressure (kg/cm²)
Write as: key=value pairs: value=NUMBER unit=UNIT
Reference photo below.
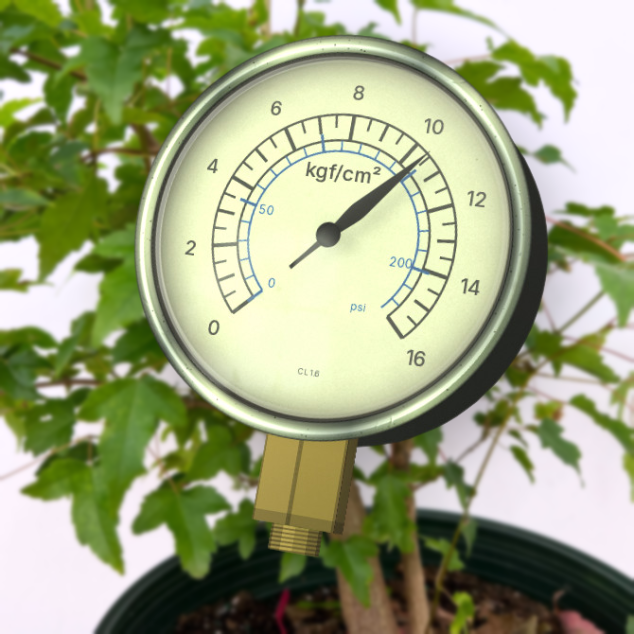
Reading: value=10.5 unit=kg/cm²
